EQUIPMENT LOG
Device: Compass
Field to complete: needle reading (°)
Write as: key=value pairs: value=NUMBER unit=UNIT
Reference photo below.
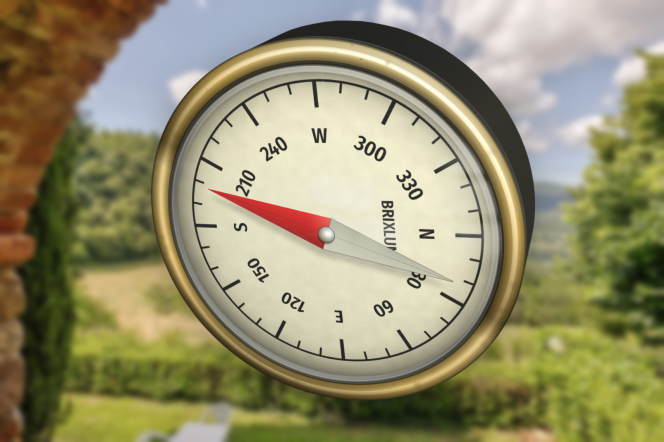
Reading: value=200 unit=°
